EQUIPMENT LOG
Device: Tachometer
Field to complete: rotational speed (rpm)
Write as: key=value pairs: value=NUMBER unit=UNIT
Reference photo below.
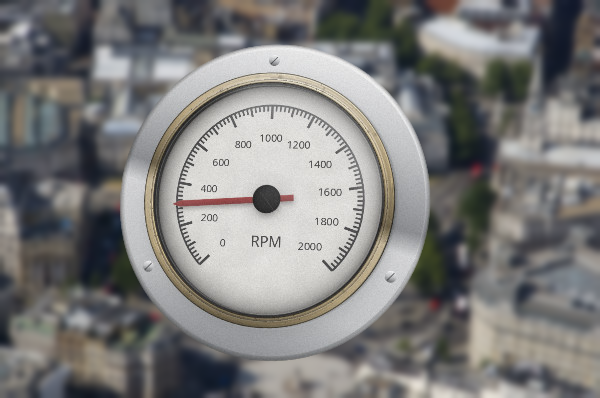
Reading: value=300 unit=rpm
